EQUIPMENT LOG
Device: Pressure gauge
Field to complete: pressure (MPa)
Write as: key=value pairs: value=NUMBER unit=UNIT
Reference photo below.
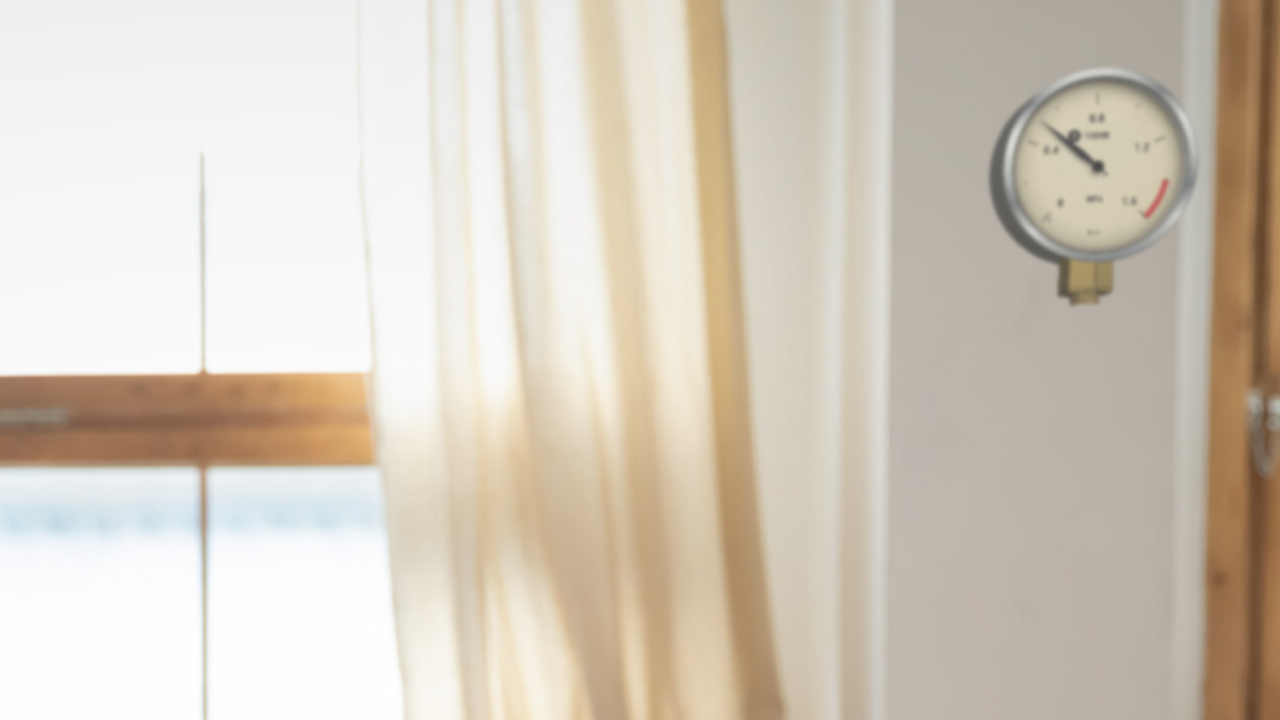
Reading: value=0.5 unit=MPa
